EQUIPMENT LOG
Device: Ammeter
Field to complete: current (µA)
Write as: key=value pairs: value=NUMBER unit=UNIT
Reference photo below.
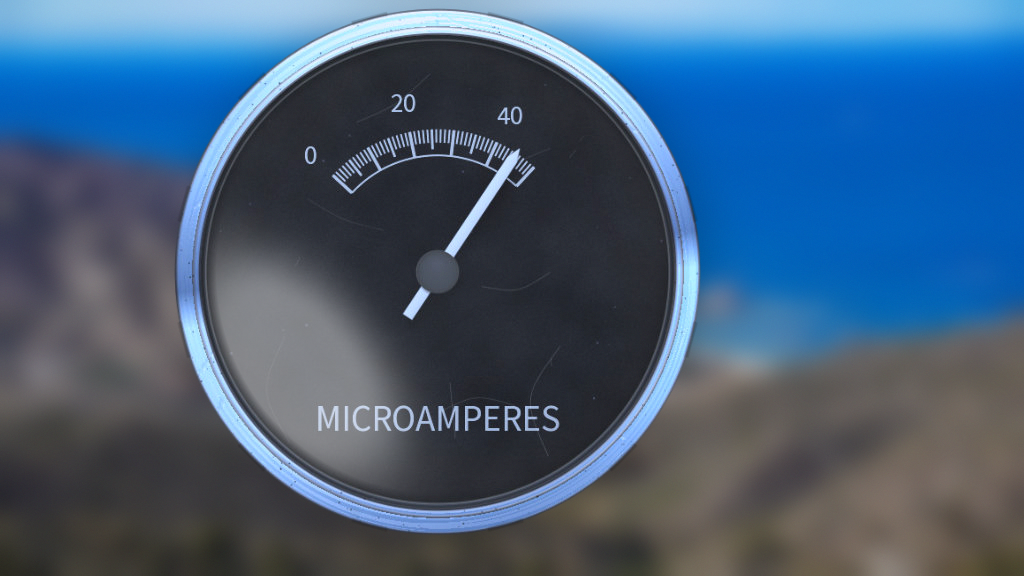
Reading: value=45 unit=µA
